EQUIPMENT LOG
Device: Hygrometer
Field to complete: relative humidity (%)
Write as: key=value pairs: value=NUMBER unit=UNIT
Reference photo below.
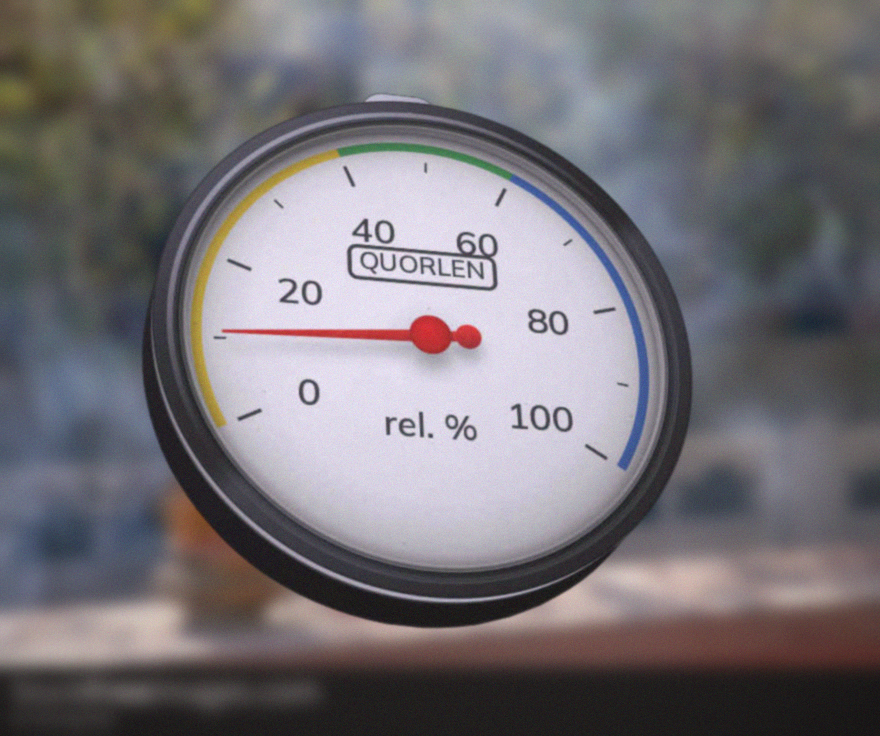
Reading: value=10 unit=%
